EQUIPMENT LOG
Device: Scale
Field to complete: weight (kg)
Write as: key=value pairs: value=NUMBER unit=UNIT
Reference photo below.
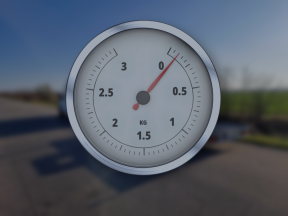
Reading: value=0.1 unit=kg
